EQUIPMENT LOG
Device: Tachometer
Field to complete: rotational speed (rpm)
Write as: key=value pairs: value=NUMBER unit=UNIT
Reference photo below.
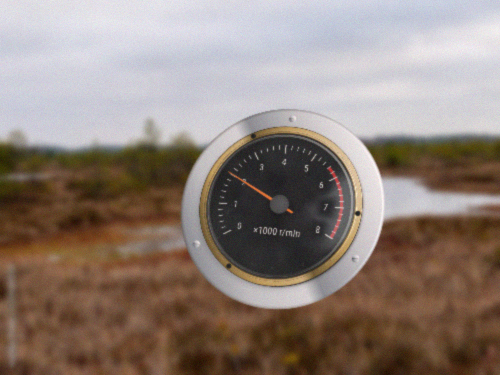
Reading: value=2000 unit=rpm
